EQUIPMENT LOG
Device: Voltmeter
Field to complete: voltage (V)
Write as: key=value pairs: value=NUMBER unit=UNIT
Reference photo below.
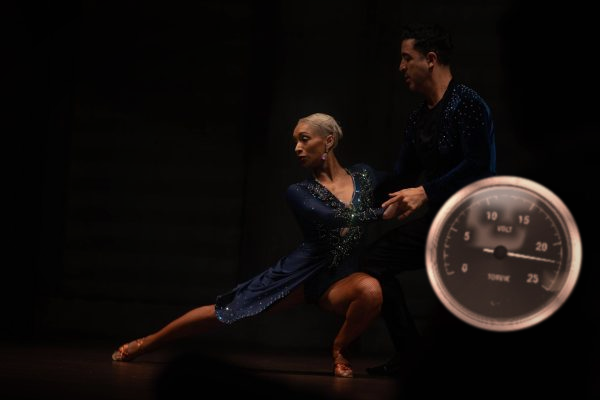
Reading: value=22 unit=V
